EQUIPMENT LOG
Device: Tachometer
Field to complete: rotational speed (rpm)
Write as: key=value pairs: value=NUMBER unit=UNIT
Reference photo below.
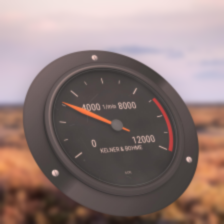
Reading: value=3000 unit=rpm
